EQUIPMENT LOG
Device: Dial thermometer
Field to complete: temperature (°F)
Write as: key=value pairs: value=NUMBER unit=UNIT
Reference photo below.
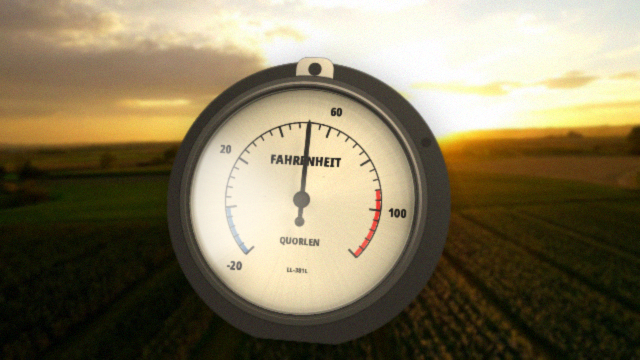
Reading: value=52 unit=°F
